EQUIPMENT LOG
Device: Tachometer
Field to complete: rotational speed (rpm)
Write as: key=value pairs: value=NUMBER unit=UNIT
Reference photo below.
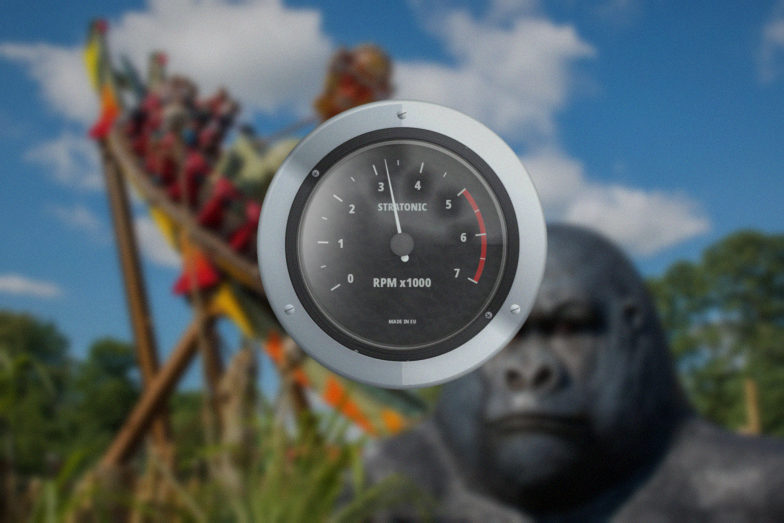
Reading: value=3250 unit=rpm
